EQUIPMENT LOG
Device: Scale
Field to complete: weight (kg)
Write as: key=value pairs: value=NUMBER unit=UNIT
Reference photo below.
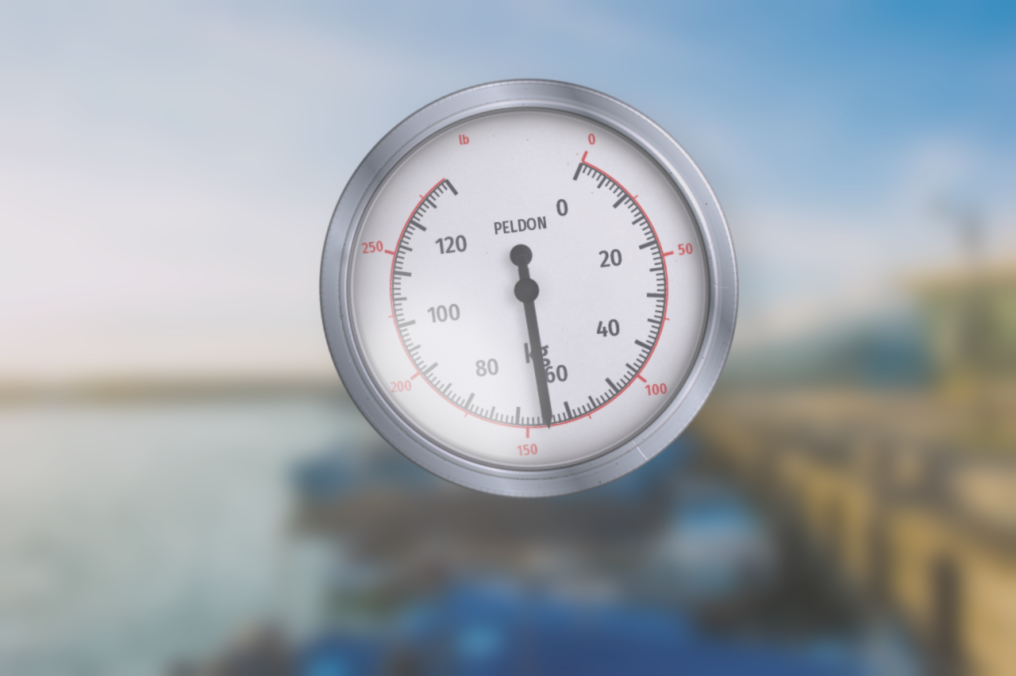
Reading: value=64 unit=kg
